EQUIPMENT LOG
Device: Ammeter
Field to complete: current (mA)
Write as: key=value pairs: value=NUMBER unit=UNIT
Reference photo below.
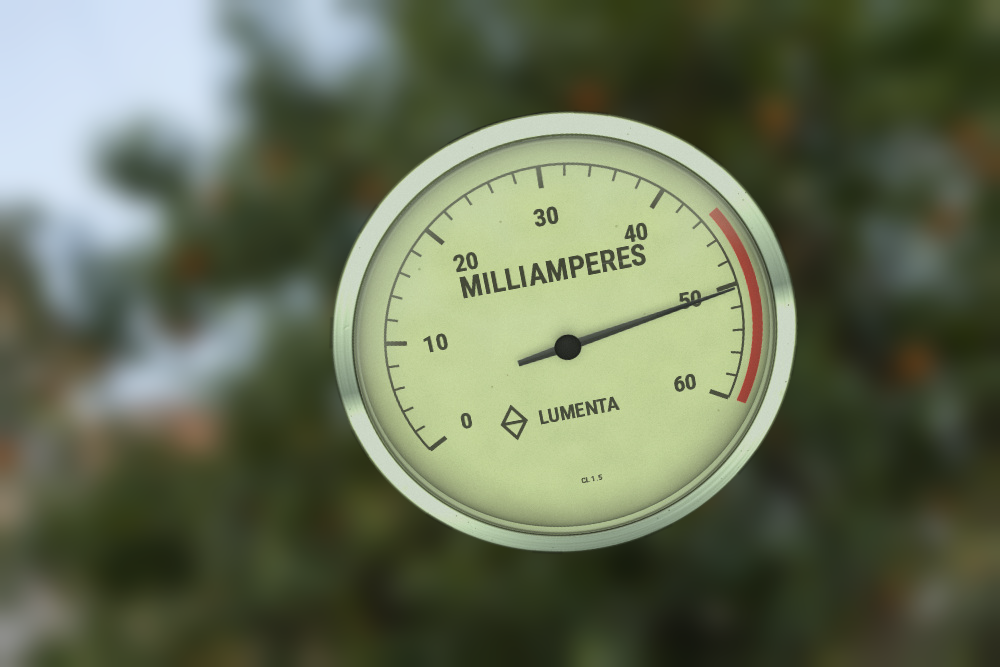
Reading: value=50 unit=mA
